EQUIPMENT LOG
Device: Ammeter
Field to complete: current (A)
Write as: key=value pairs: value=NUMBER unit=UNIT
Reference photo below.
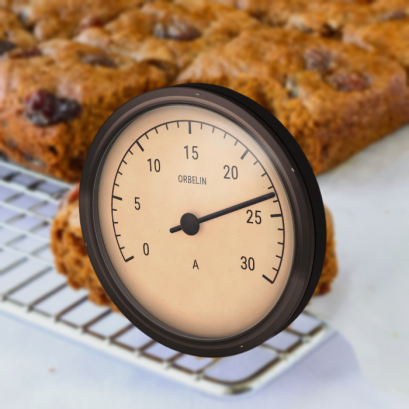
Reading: value=23.5 unit=A
